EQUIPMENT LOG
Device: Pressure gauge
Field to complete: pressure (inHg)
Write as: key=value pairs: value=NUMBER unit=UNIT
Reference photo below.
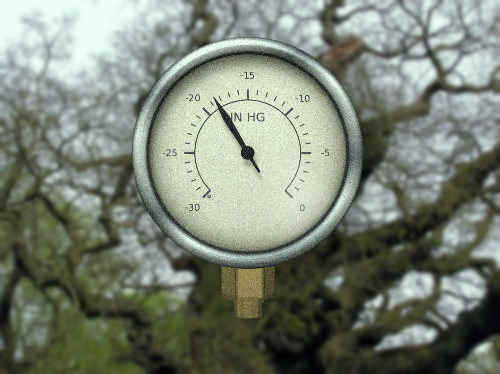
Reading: value=-18.5 unit=inHg
